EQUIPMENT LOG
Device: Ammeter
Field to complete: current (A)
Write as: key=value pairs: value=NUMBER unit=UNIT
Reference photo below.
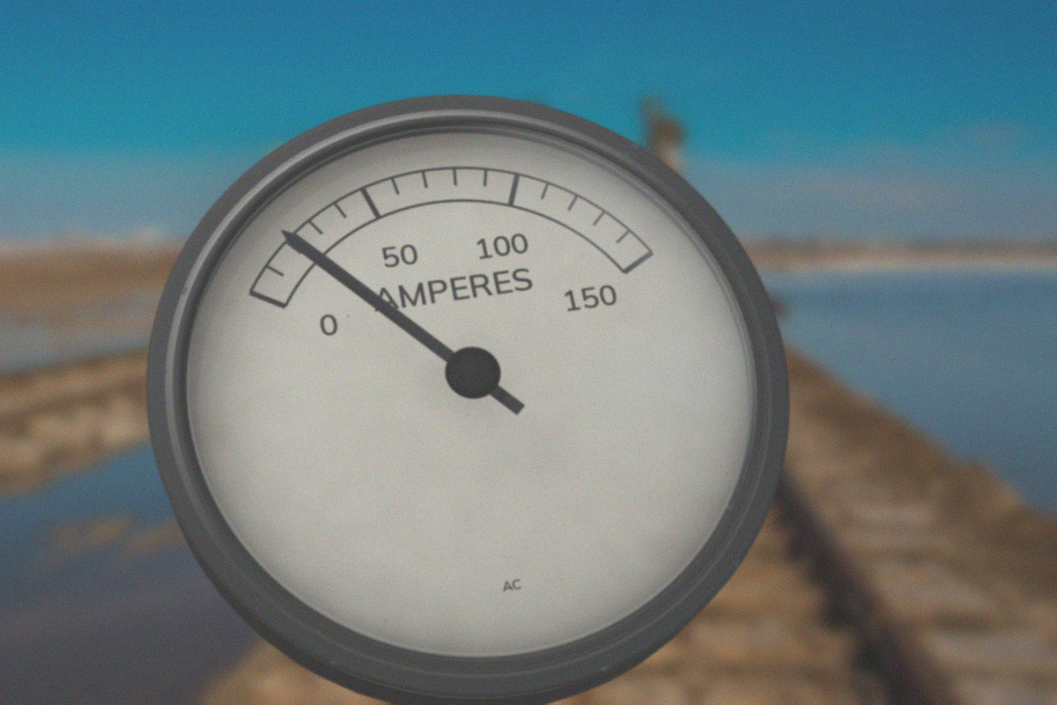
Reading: value=20 unit=A
